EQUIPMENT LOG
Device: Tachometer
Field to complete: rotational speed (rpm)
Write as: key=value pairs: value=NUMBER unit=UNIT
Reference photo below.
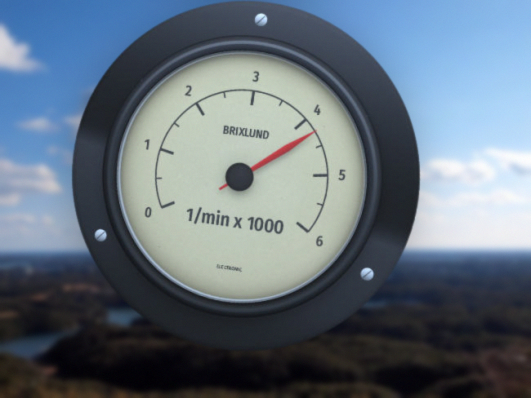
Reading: value=4250 unit=rpm
